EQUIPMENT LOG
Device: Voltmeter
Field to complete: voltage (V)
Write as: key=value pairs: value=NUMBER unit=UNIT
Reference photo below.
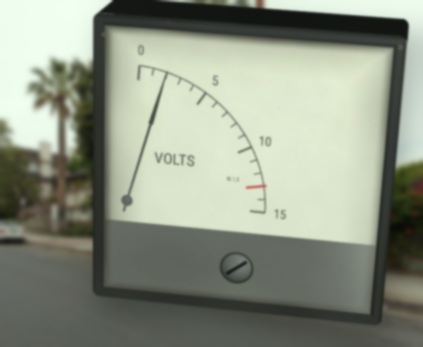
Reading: value=2 unit=V
